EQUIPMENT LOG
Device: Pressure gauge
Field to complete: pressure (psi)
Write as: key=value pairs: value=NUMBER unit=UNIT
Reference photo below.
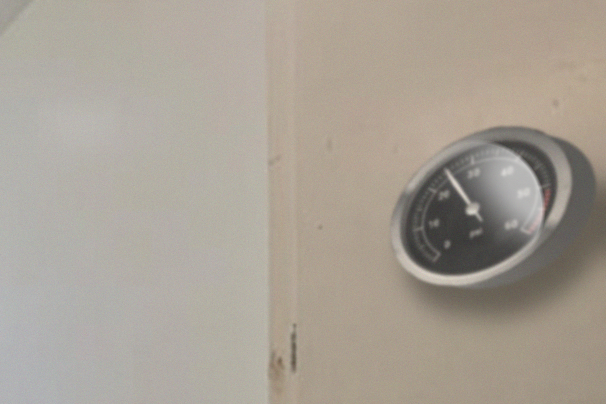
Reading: value=25 unit=psi
